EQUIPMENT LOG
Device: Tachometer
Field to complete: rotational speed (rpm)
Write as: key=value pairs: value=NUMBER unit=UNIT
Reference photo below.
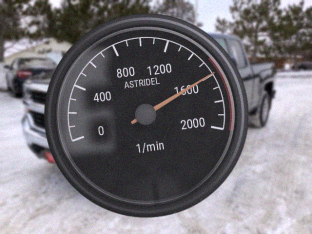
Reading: value=1600 unit=rpm
